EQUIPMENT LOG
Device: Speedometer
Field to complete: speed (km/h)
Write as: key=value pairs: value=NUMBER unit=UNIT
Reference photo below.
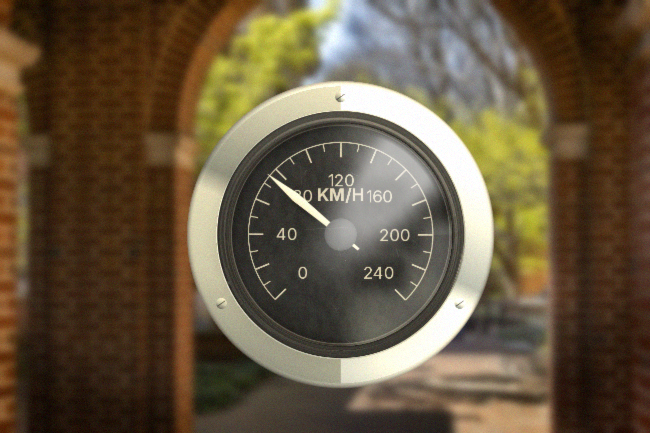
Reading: value=75 unit=km/h
